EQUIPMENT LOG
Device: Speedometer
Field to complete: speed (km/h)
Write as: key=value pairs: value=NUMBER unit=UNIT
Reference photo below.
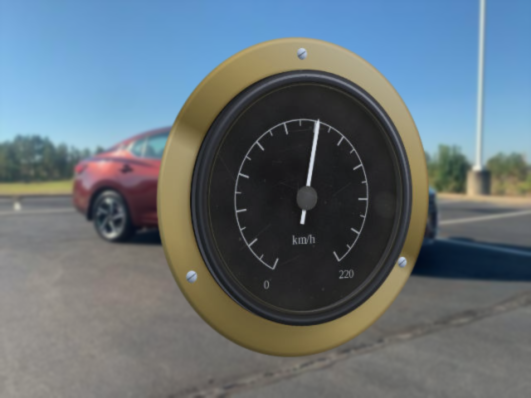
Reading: value=120 unit=km/h
